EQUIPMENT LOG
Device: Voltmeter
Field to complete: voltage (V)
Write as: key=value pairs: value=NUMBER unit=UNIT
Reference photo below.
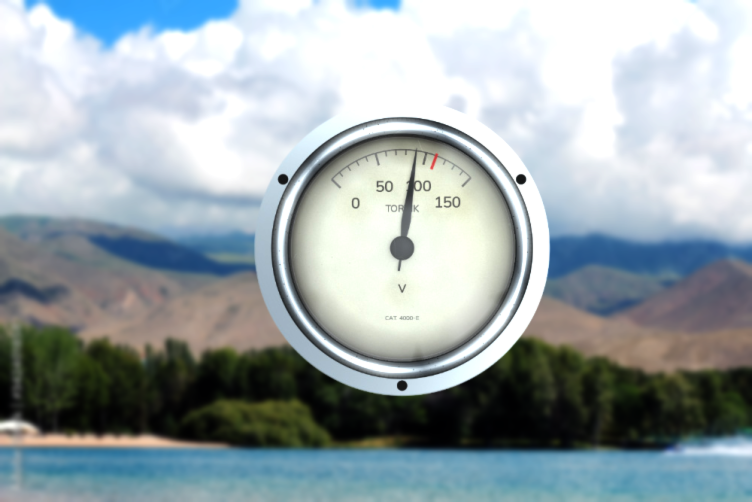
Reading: value=90 unit=V
